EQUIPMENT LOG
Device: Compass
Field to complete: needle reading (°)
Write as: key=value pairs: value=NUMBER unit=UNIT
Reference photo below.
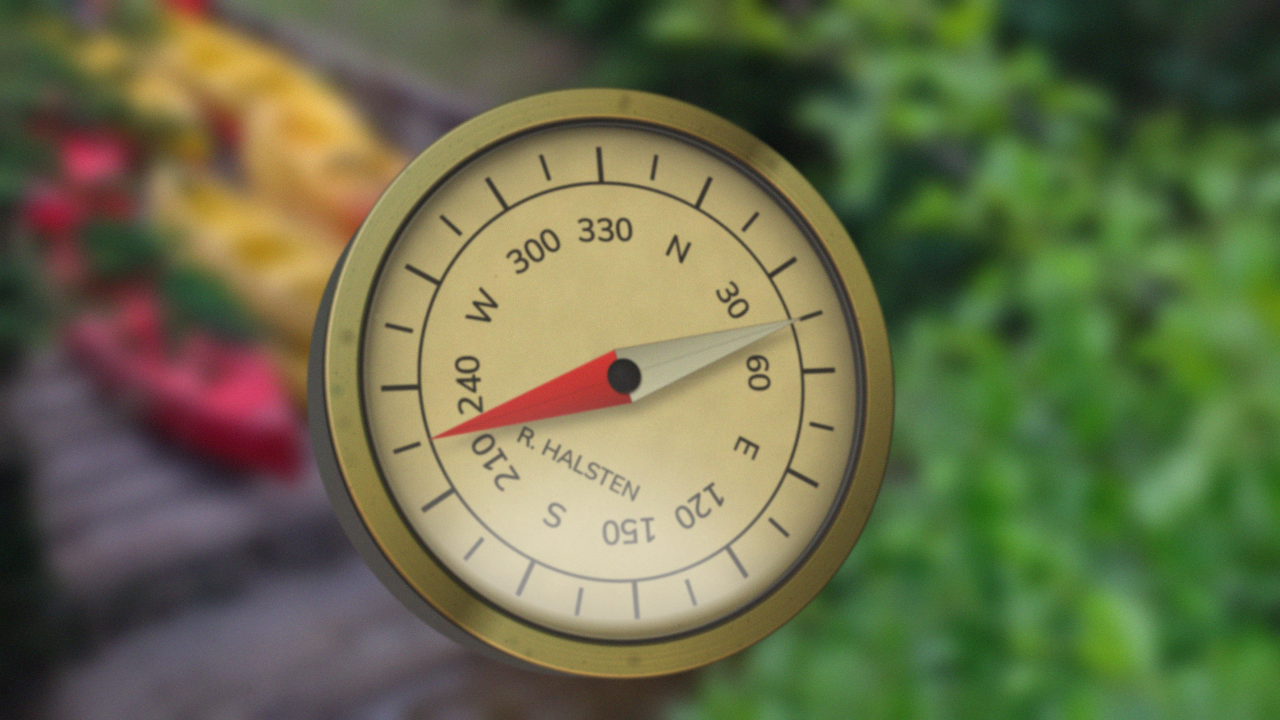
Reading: value=225 unit=°
